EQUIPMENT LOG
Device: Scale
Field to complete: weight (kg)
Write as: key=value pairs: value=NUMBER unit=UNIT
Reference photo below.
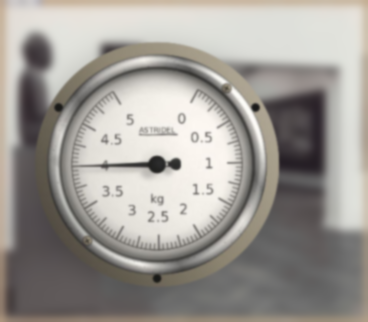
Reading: value=4 unit=kg
